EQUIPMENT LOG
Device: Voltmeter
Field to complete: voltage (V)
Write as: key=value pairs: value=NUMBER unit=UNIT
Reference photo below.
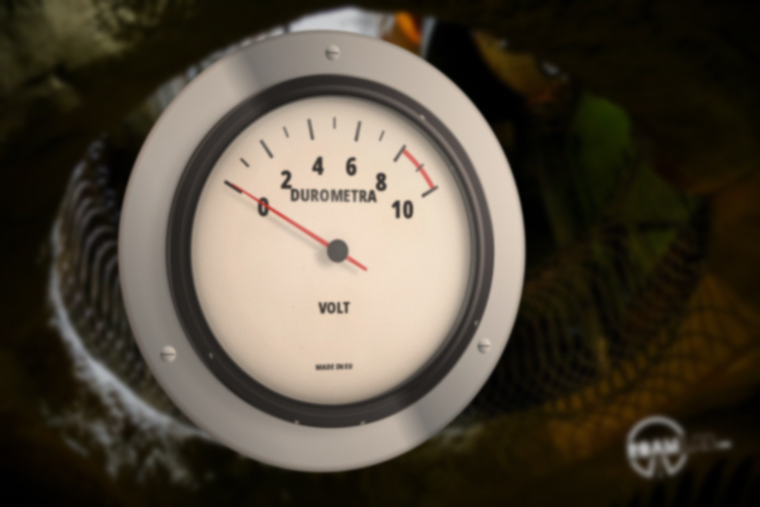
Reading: value=0 unit=V
